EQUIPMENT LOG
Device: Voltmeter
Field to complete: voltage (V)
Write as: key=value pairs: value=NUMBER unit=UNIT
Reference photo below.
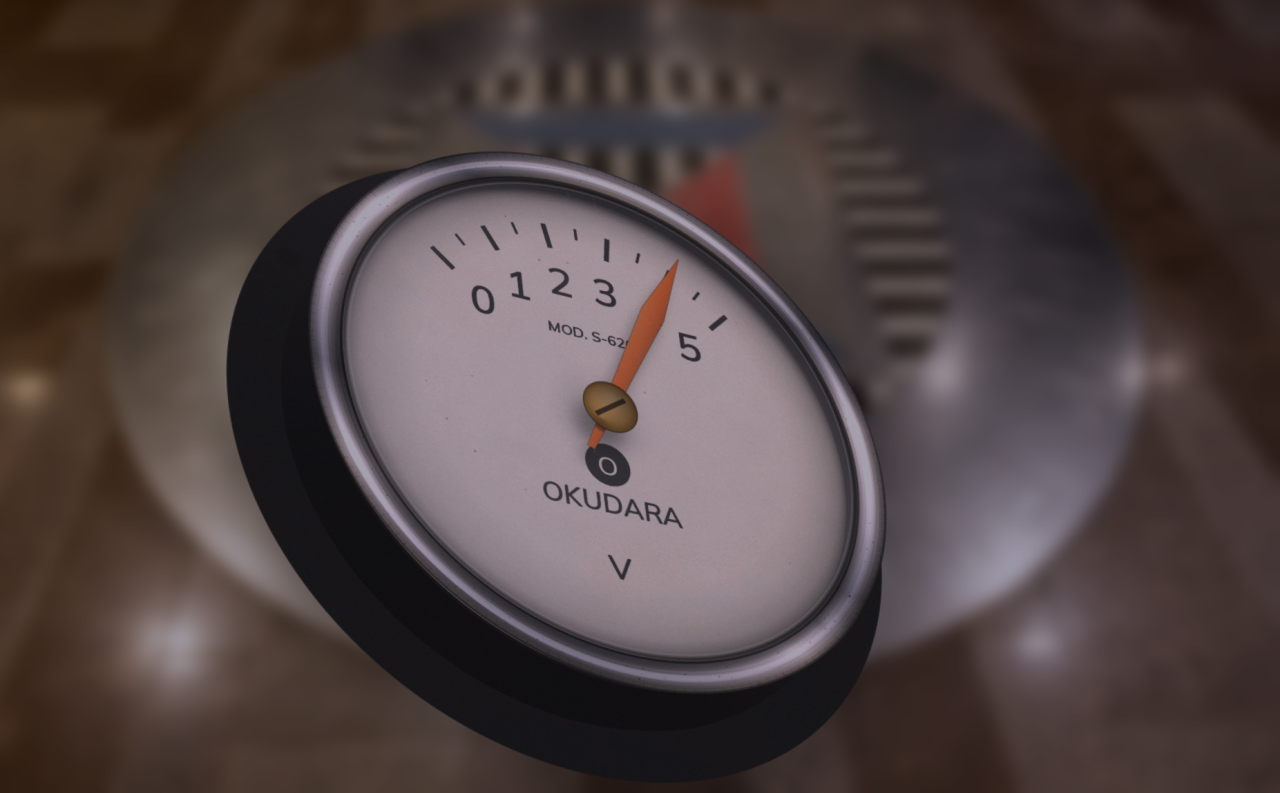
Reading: value=4 unit=V
